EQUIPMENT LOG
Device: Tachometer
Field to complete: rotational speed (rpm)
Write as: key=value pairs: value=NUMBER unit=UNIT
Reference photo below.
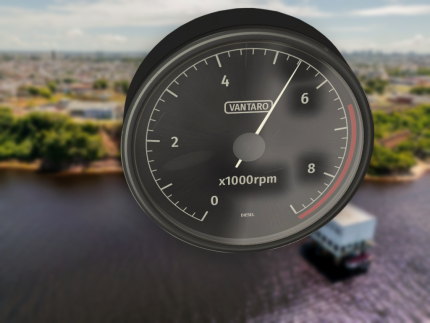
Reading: value=5400 unit=rpm
